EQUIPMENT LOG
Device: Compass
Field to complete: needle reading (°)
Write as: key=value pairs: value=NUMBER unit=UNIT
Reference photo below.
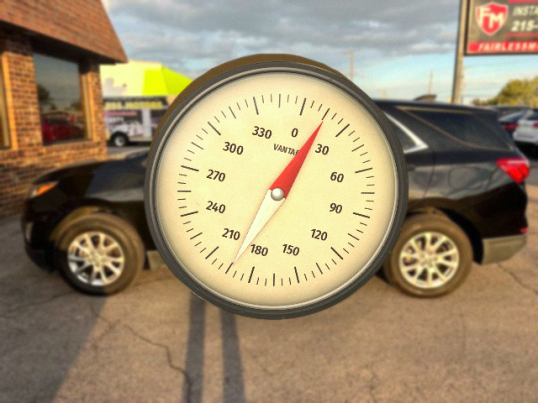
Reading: value=15 unit=°
